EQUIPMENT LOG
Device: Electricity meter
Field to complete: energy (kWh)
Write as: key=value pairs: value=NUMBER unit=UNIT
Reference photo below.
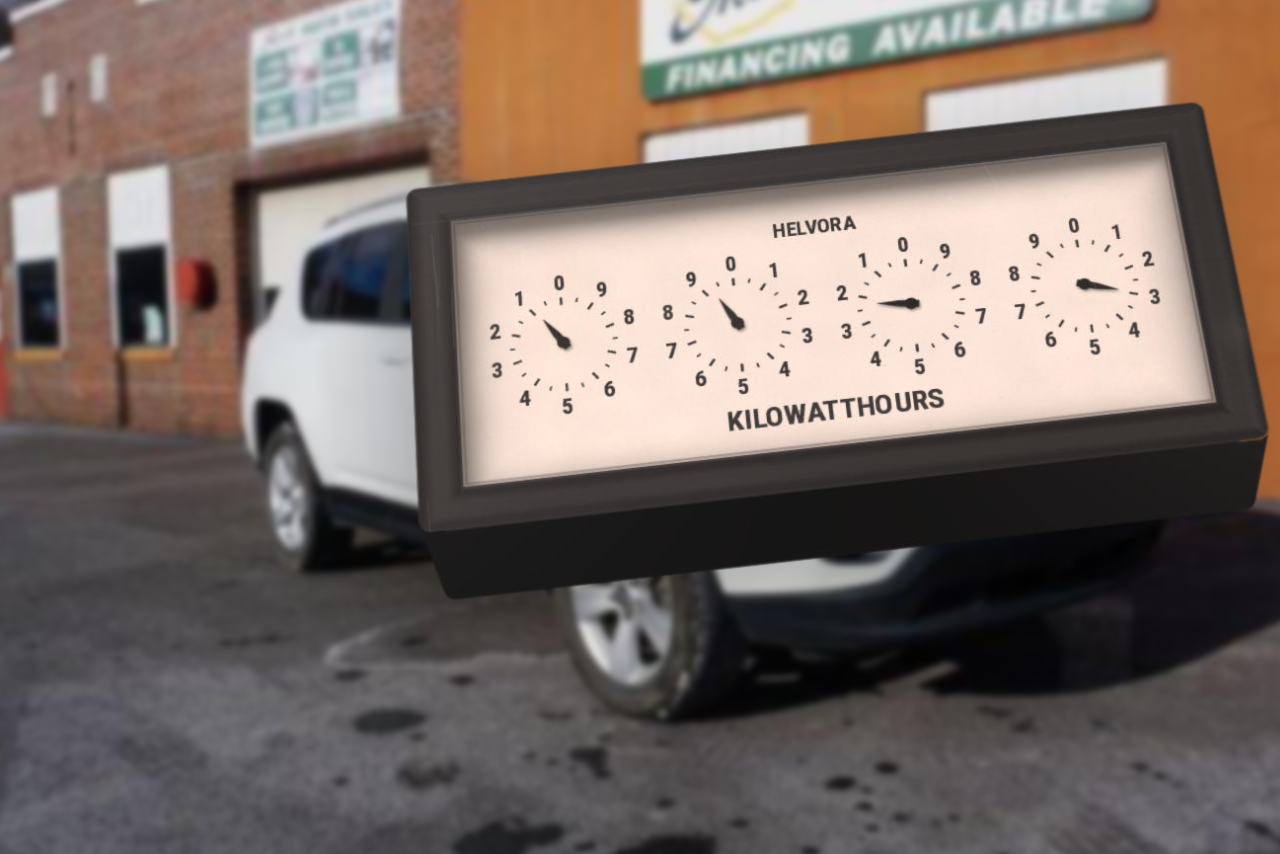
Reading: value=923 unit=kWh
